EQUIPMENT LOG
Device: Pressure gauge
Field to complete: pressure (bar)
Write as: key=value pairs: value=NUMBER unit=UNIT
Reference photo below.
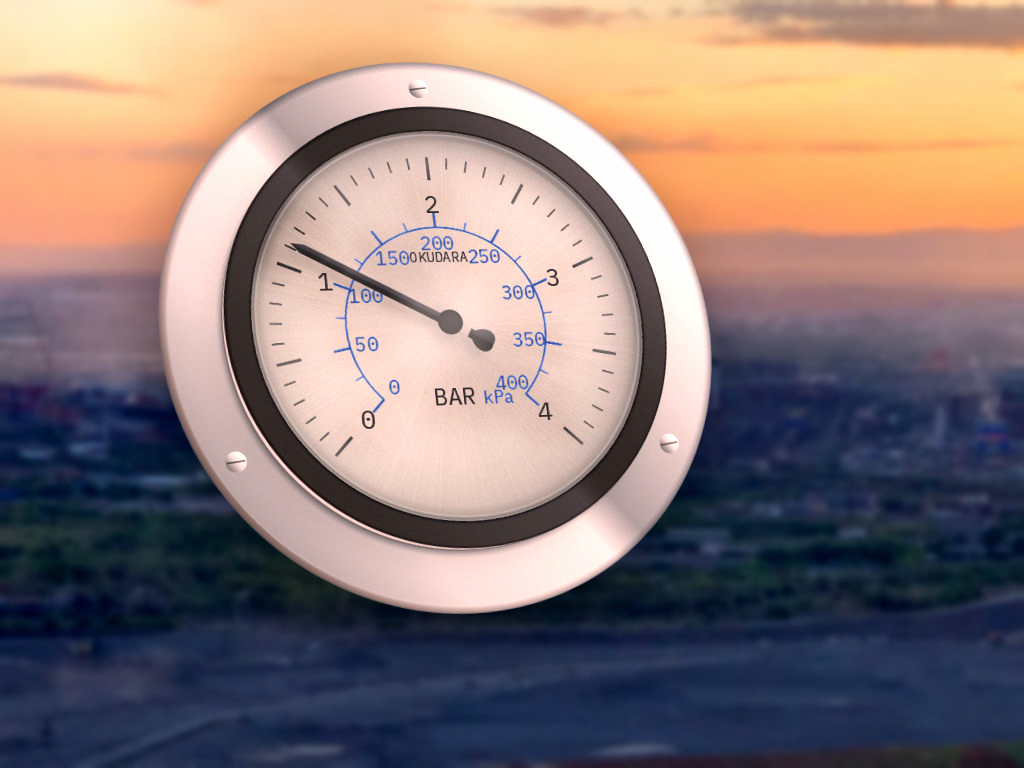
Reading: value=1.1 unit=bar
